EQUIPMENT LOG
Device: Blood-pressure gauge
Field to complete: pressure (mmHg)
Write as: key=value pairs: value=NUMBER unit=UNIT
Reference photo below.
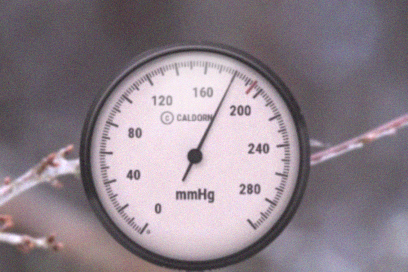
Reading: value=180 unit=mmHg
